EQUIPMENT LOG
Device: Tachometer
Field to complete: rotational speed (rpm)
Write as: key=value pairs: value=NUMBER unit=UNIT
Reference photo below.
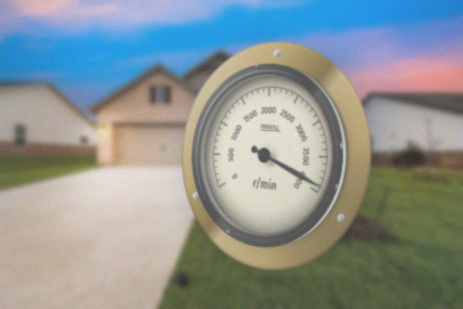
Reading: value=3900 unit=rpm
